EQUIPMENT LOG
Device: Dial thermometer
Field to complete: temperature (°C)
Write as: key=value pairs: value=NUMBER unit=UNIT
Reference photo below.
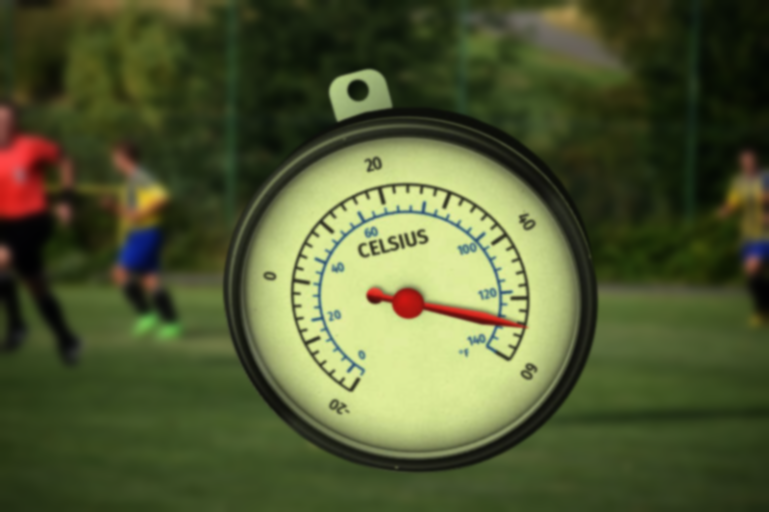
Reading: value=54 unit=°C
